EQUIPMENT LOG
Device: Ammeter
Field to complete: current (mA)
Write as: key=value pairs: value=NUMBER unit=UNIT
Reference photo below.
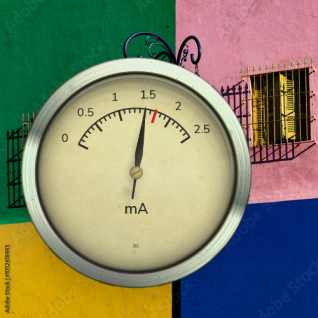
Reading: value=1.5 unit=mA
